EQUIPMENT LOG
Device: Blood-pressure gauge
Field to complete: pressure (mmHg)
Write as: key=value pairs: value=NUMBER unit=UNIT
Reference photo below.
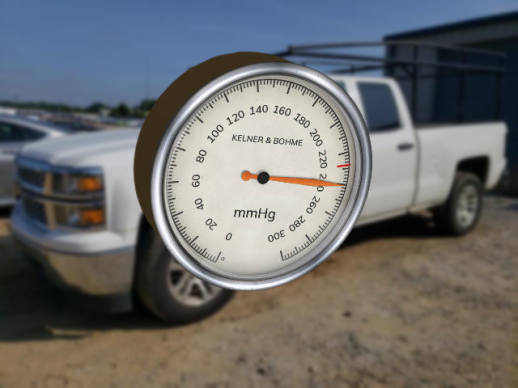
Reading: value=240 unit=mmHg
